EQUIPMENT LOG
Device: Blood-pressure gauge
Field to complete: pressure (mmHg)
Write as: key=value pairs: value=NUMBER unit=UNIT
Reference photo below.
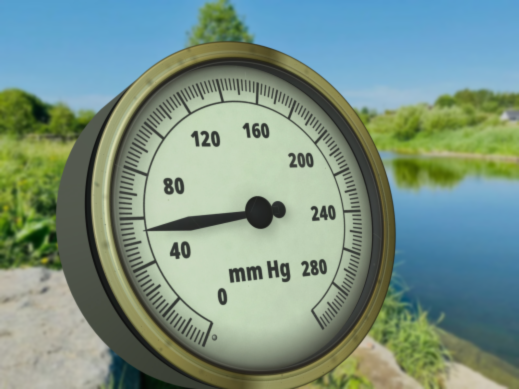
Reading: value=54 unit=mmHg
